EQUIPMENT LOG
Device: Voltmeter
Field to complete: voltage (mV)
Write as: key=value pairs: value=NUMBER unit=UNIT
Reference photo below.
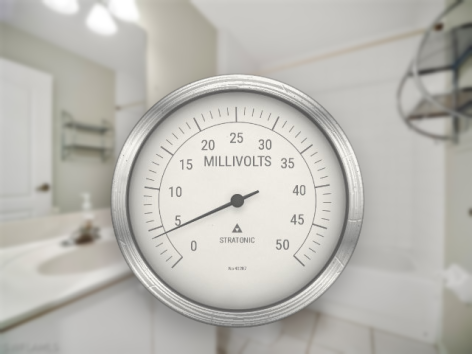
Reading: value=4 unit=mV
